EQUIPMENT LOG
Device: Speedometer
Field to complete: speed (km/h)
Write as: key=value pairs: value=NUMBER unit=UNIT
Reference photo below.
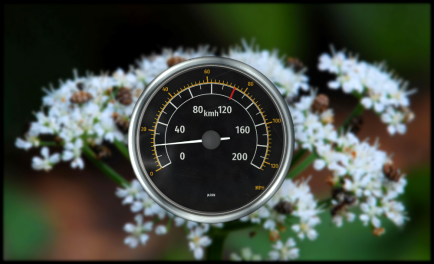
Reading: value=20 unit=km/h
